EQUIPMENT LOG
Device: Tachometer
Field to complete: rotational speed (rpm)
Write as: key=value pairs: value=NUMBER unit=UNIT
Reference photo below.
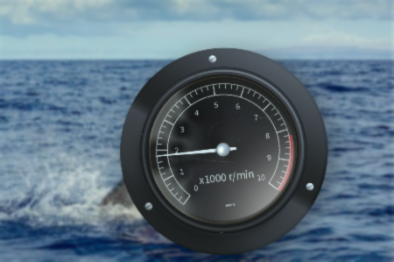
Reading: value=1800 unit=rpm
